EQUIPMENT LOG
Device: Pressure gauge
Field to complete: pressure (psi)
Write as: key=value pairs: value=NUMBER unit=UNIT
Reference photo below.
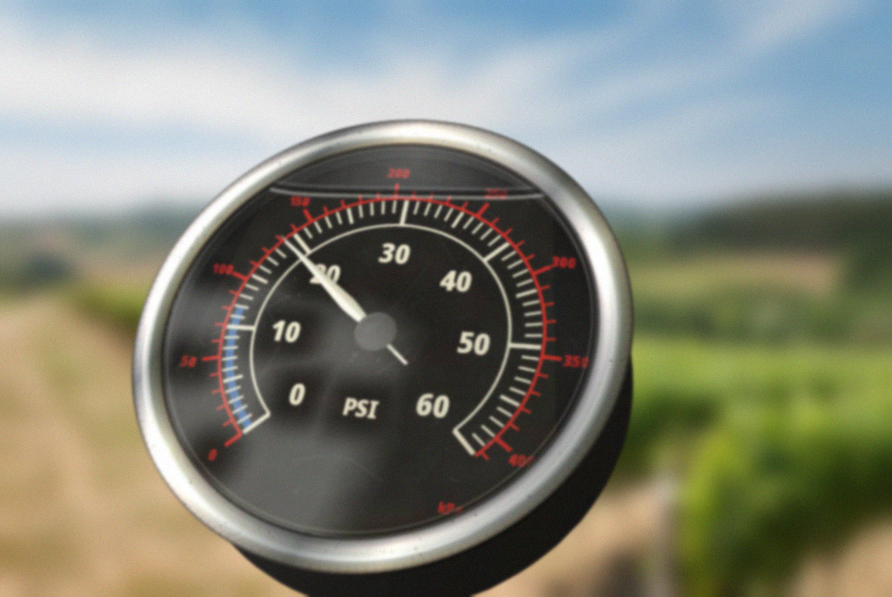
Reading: value=19 unit=psi
